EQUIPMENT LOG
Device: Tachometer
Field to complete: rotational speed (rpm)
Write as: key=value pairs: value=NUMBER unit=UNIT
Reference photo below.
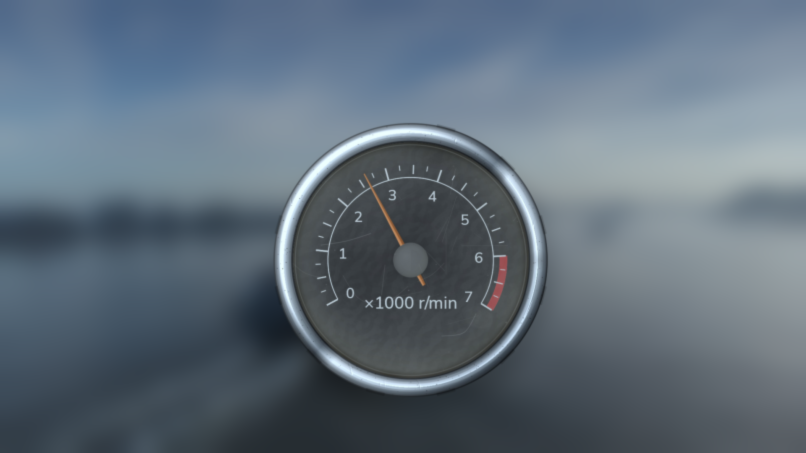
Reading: value=2625 unit=rpm
